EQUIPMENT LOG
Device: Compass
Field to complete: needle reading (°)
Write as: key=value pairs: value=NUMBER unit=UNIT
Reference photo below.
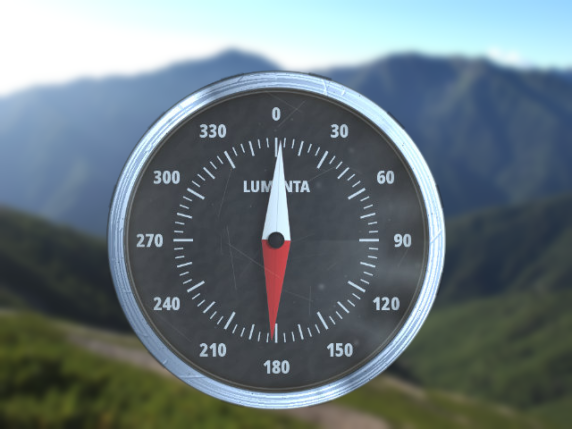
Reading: value=182.5 unit=°
